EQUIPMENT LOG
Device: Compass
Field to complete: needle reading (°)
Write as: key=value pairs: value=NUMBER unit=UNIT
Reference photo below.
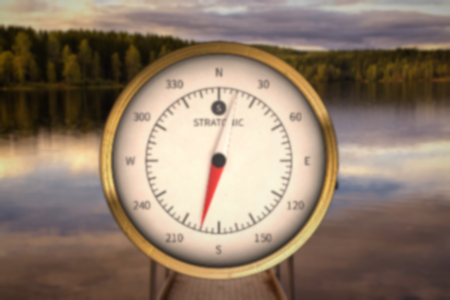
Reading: value=195 unit=°
